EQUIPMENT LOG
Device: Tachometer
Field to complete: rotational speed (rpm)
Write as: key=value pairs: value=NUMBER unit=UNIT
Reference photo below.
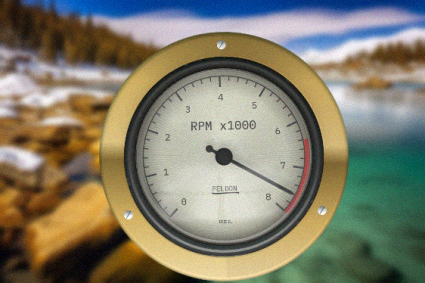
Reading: value=7600 unit=rpm
